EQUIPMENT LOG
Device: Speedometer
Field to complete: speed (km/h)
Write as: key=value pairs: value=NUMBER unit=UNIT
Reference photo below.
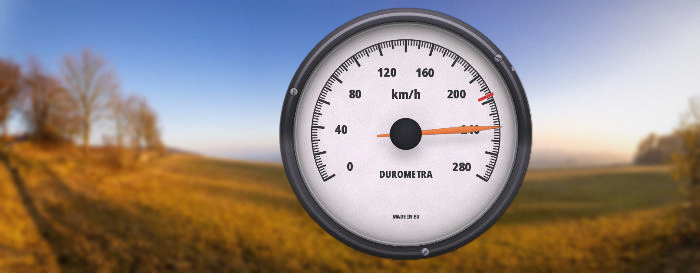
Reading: value=240 unit=km/h
